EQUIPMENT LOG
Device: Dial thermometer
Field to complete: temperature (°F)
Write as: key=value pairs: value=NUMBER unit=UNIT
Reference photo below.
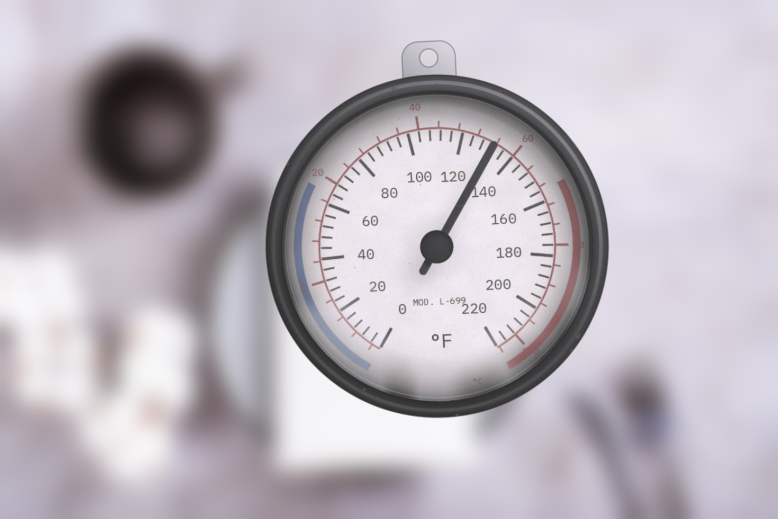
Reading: value=132 unit=°F
